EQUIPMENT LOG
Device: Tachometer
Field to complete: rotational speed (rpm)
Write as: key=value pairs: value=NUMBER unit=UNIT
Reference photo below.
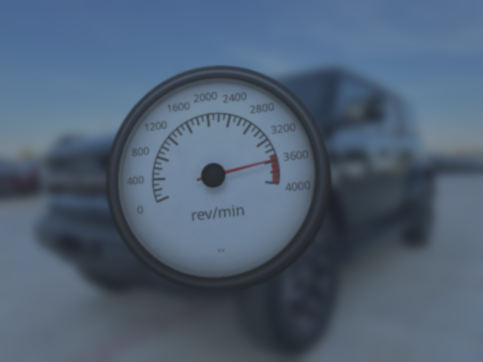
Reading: value=3600 unit=rpm
